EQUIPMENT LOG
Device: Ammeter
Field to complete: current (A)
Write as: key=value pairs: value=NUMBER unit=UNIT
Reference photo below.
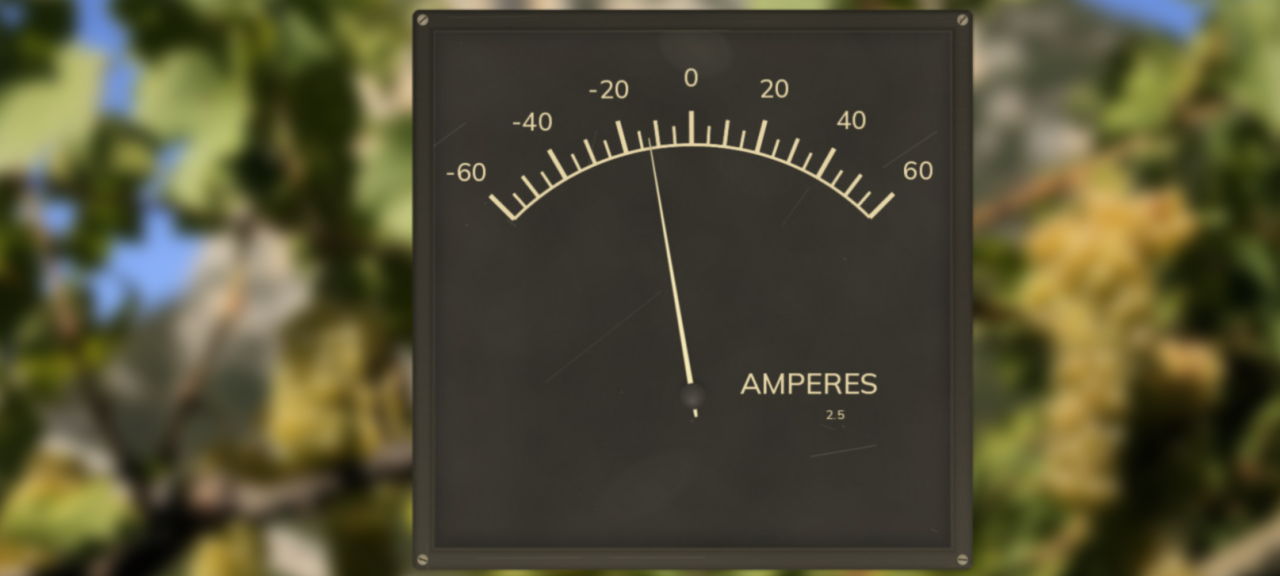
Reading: value=-12.5 unit=A
